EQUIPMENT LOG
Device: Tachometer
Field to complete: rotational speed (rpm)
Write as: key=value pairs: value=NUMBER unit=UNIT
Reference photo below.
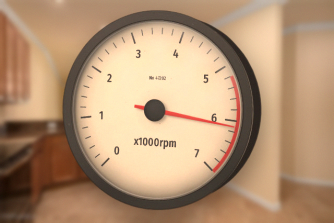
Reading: value=6100 unit=rpm
